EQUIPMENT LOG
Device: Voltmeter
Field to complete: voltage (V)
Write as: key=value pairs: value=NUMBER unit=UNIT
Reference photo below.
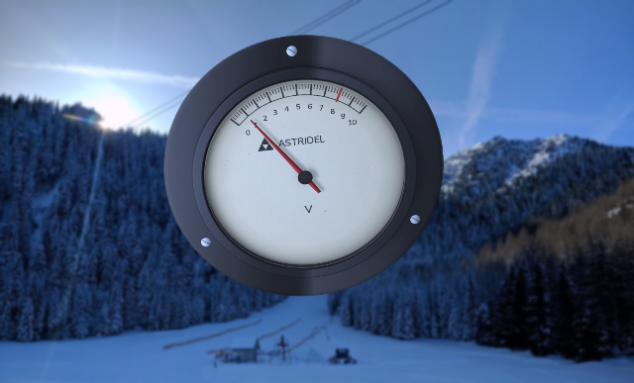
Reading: value=1 unit=V
